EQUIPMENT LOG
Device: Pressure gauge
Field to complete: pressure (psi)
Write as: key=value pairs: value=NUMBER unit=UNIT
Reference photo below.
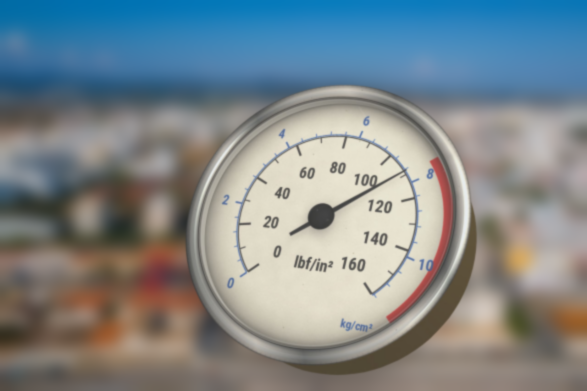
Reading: value=110 unit=psi
